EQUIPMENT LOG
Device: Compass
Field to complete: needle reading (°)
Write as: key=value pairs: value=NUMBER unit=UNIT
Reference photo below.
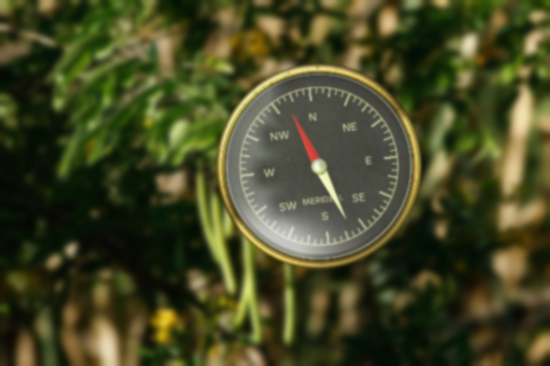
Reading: value=340 unit=°
